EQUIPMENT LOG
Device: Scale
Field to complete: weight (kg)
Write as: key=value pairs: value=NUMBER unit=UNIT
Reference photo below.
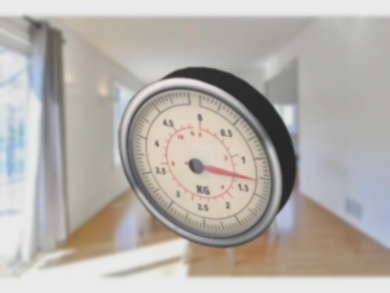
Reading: value=1.25 unit=kg
